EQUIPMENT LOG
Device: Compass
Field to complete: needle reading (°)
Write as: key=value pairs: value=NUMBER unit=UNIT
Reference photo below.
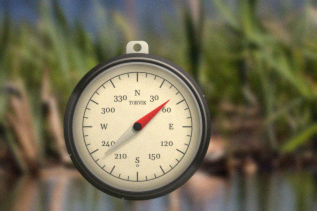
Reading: value=50 unit=°
